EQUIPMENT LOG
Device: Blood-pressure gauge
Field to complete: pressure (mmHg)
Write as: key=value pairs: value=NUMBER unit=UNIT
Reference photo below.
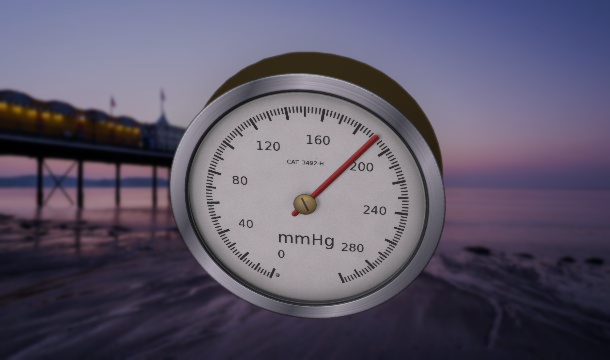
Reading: value=190 unit=mmHg
